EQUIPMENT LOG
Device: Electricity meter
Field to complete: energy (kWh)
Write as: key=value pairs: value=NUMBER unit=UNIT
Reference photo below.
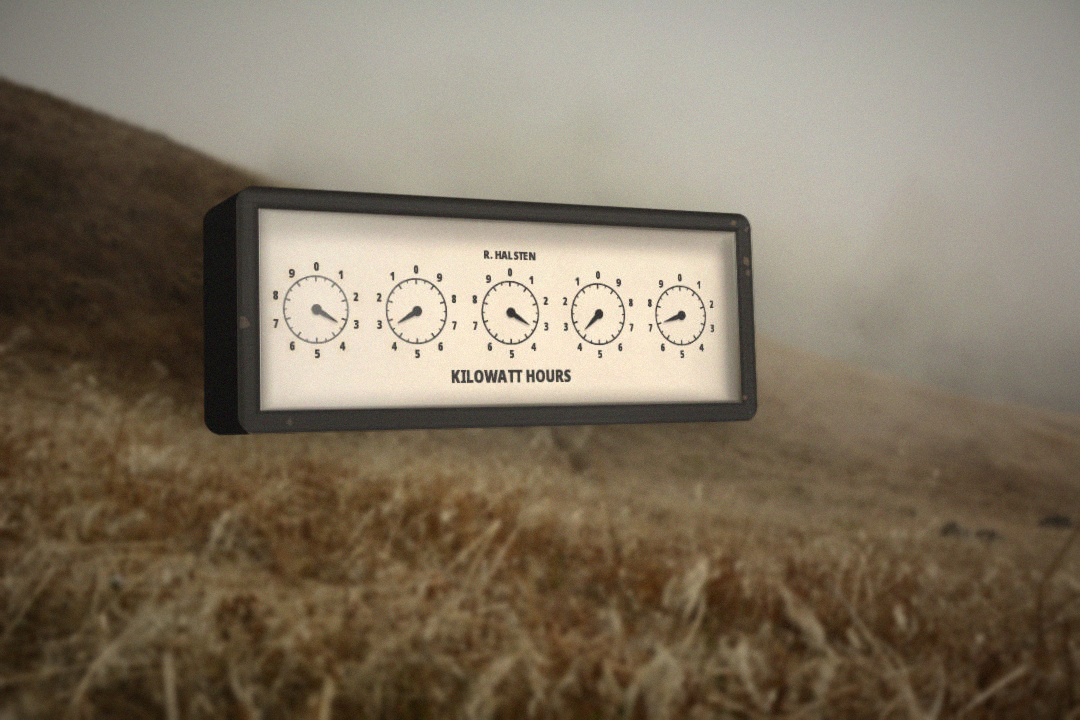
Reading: value=33337 unit=kWh
